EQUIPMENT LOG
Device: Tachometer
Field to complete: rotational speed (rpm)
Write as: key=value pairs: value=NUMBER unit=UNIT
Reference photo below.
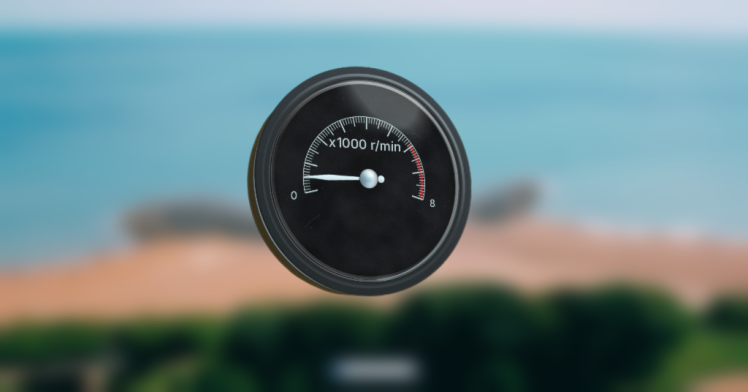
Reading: value=500 unit=rpm
